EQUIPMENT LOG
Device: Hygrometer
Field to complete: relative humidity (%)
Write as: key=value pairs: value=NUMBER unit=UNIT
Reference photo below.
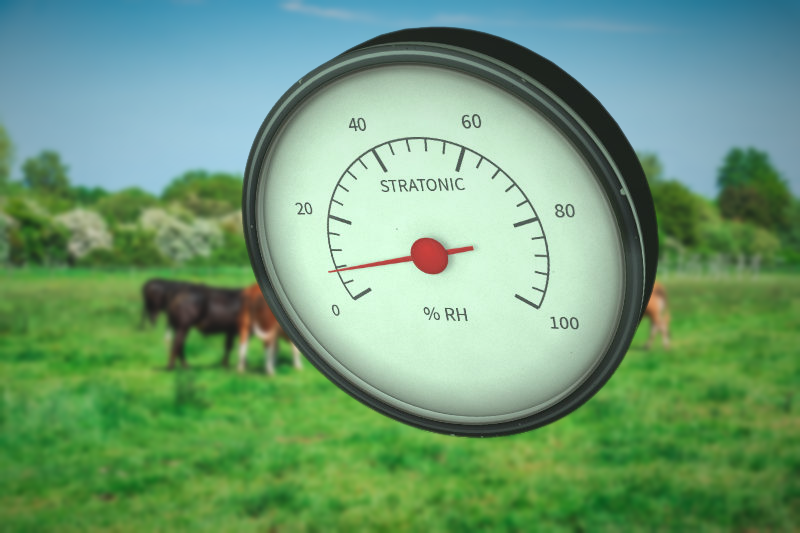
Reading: value=8 unit=%
